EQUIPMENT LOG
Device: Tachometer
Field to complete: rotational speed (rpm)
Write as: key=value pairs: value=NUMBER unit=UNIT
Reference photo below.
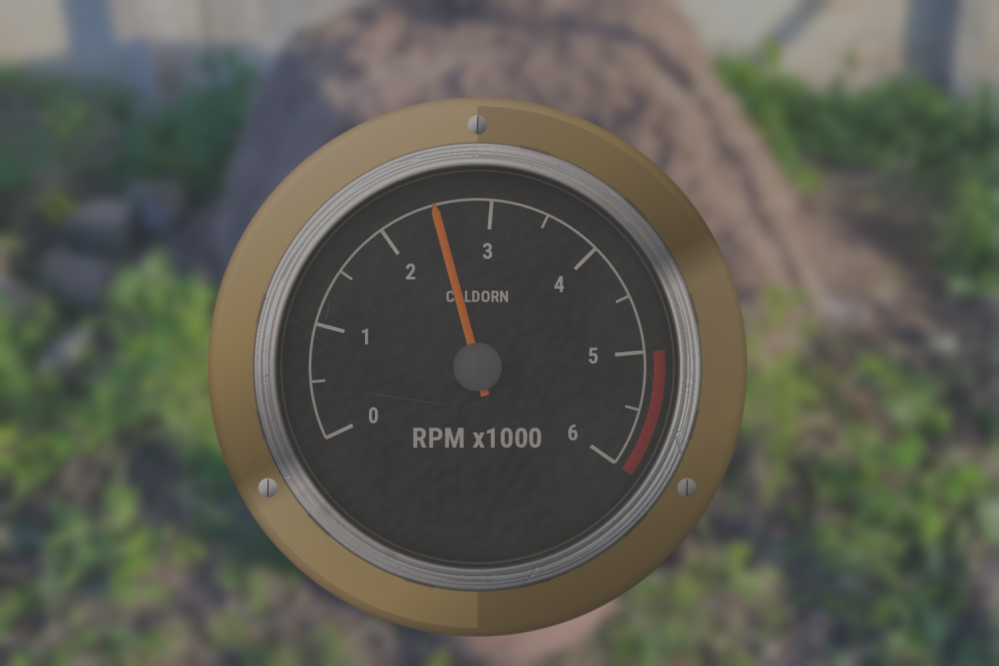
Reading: value=2500 unit=rpm
